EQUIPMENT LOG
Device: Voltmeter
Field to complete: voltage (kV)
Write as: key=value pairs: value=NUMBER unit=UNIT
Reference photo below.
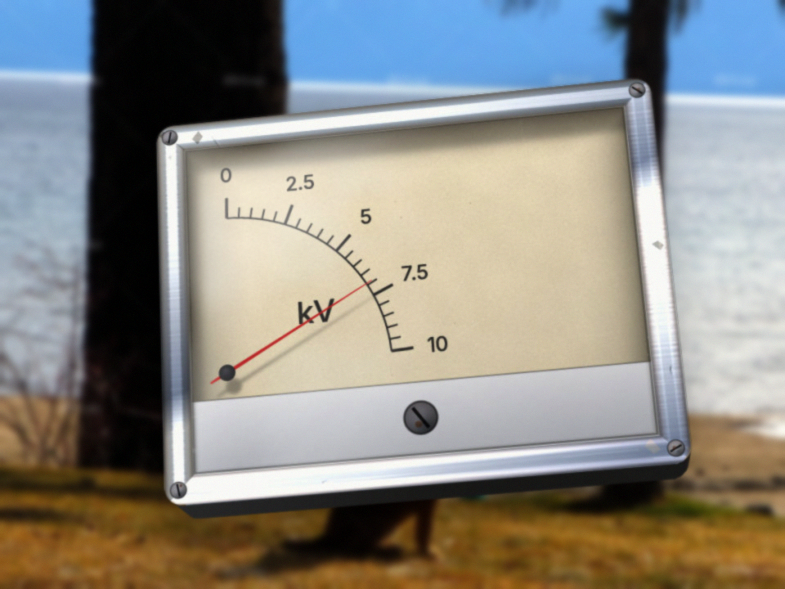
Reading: value=7 unit=kV
